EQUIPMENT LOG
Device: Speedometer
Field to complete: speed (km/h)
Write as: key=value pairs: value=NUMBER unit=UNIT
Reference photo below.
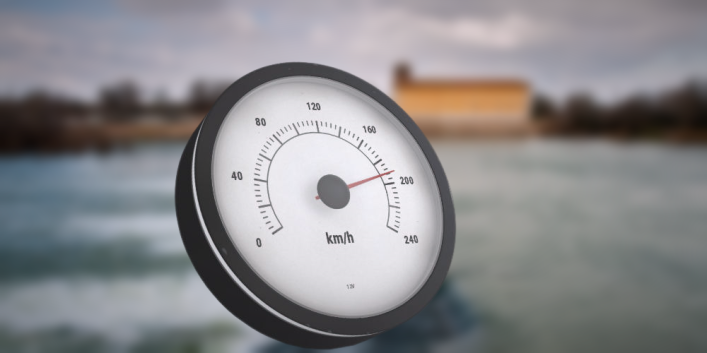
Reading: value=192 unit=km/h
